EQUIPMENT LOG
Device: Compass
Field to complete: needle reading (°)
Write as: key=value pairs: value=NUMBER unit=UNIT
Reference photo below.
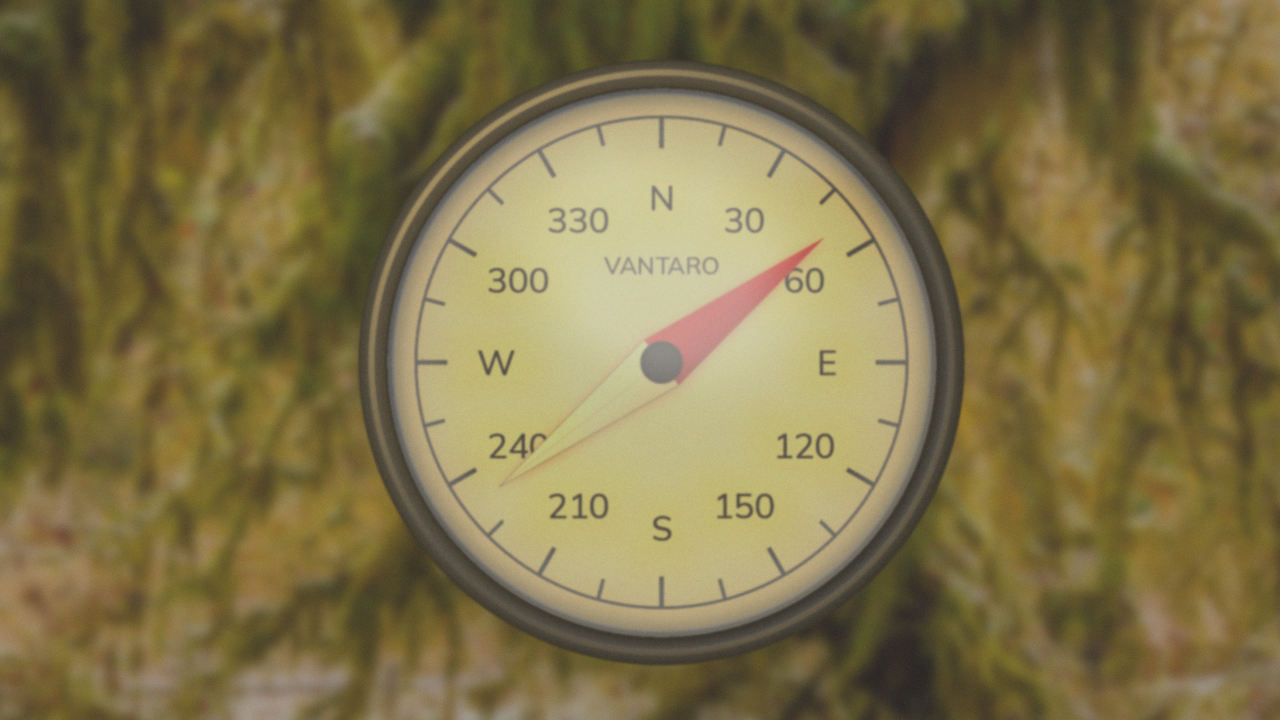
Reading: value=52.5 unit=°
